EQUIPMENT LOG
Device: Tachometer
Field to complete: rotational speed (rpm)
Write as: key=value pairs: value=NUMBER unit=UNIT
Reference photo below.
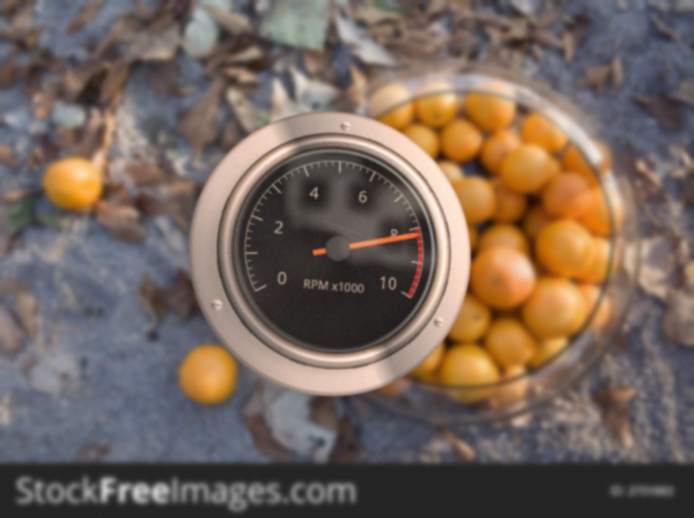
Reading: value=8200 unit=rpm
